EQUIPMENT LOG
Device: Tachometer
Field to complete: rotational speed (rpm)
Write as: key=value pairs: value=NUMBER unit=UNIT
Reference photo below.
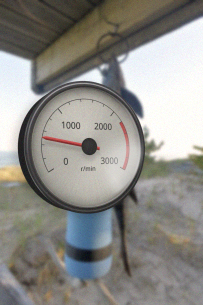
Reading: value=500 unit=rpm
